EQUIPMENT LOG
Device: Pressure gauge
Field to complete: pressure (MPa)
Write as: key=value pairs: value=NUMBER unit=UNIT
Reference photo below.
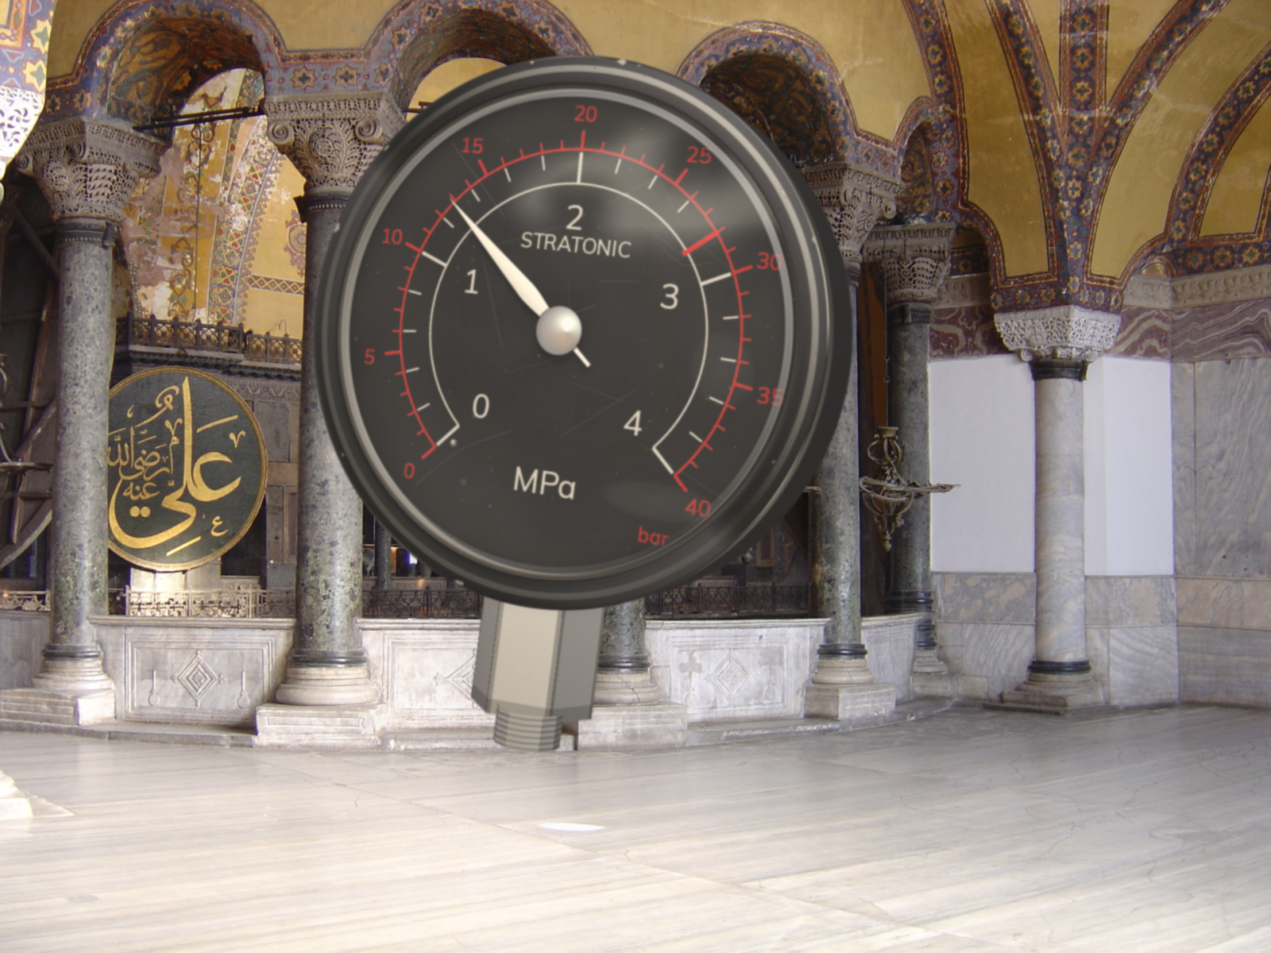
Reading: value=1.3 unit=MPa
